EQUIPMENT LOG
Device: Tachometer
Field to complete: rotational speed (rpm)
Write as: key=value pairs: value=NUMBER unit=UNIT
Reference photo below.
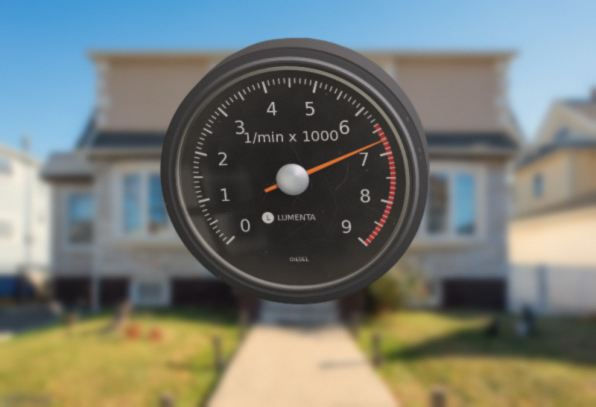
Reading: value=6700 unit=rpm
